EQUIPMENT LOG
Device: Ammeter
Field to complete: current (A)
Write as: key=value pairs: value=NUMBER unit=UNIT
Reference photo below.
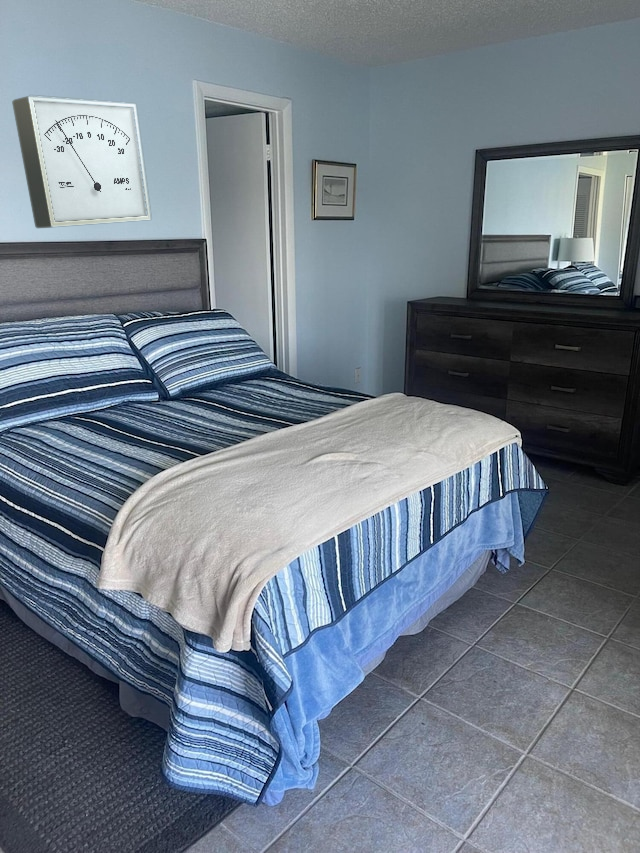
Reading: value=-20 unit=A
